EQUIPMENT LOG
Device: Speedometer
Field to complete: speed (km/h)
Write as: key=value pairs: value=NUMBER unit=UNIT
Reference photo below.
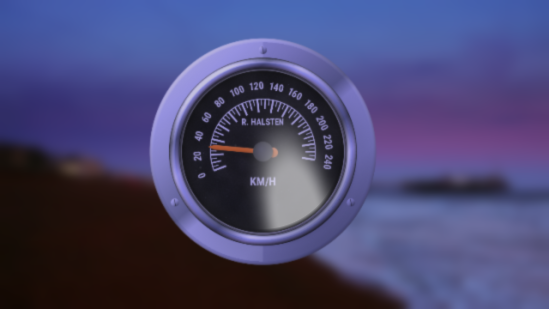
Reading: value=30 unit=km/h
